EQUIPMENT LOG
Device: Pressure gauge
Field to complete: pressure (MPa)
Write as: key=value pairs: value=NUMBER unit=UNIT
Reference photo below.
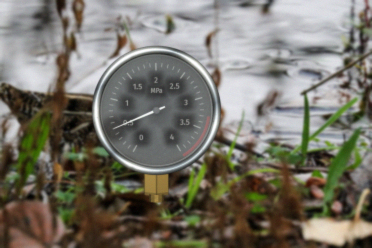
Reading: value=0.5 unit=MPa
